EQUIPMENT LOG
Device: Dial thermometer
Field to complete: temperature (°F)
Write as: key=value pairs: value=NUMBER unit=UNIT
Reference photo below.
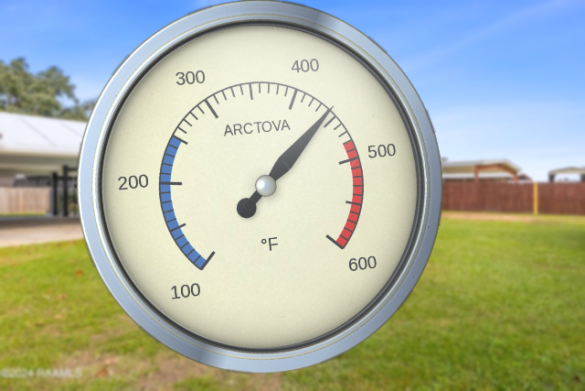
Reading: value=440 unit=°F
